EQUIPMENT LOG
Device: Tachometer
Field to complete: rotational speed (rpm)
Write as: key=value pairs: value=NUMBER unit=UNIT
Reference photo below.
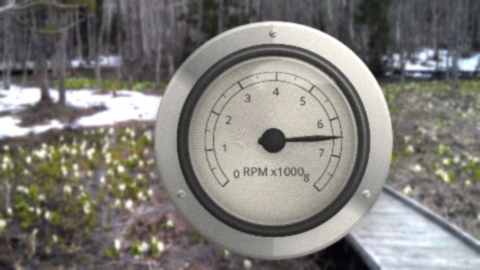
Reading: value=6500 unit=rpm
